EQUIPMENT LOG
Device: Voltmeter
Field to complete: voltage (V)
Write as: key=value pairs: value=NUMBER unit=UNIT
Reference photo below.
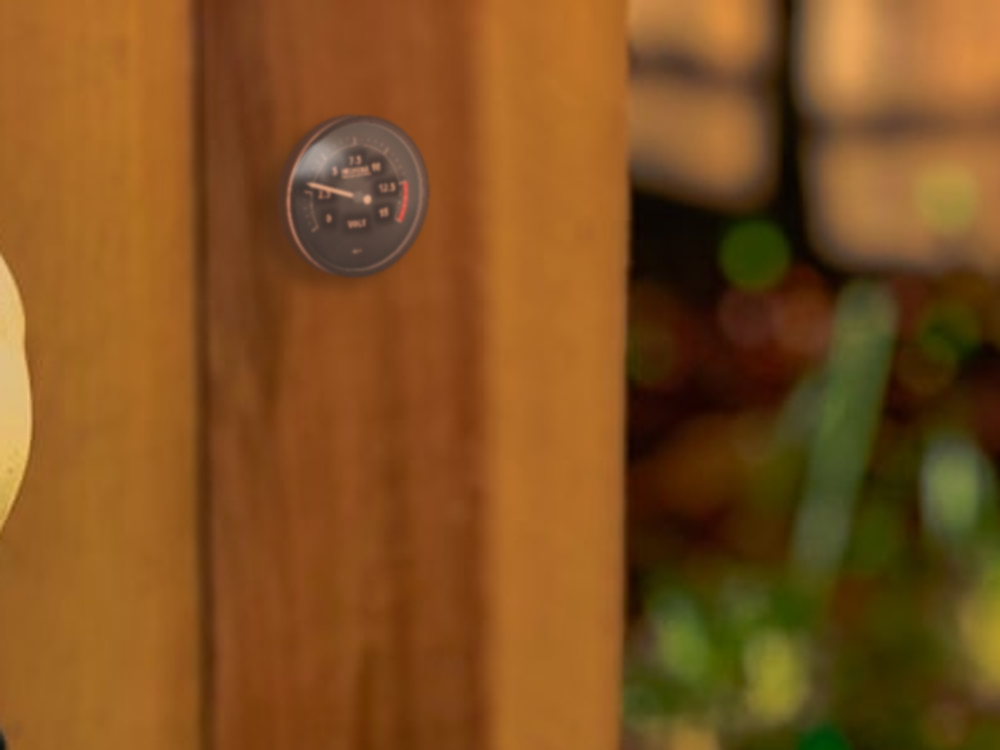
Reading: value=3 unit=V
